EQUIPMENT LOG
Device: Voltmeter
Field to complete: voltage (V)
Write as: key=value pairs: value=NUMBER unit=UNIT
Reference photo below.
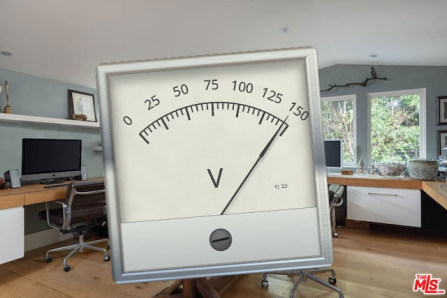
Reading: value=145 unit=V
